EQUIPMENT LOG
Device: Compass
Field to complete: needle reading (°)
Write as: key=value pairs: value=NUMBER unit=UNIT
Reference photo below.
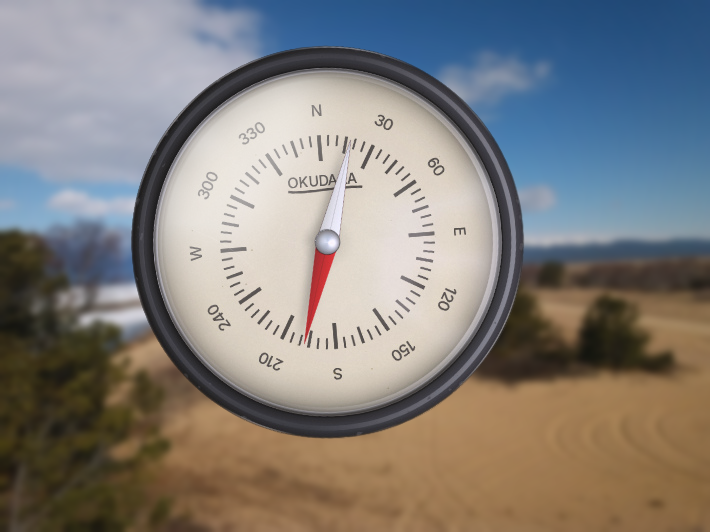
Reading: value=197.5 unit=°
